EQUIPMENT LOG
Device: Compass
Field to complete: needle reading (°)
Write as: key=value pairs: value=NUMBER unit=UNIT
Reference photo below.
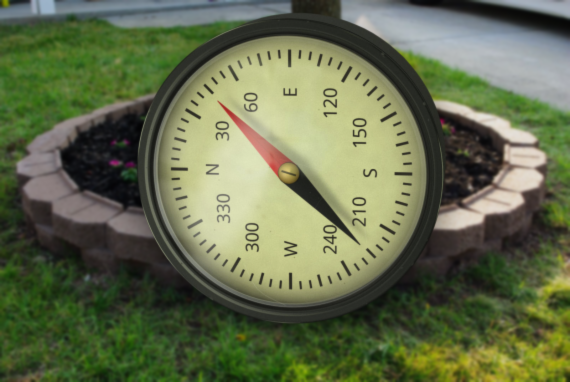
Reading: value=45 unit=°
